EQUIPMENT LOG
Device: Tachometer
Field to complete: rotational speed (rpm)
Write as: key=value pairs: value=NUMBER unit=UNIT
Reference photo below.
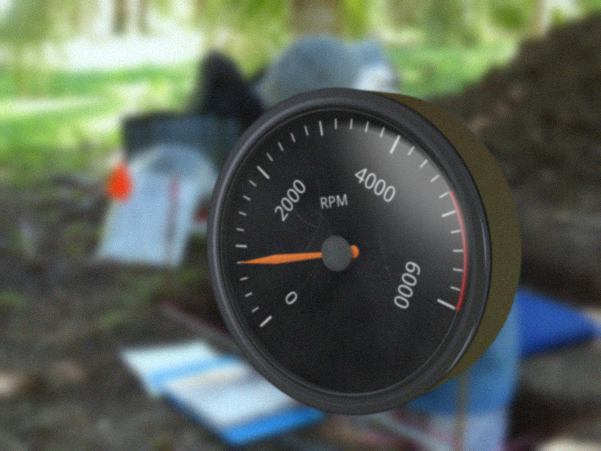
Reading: value=800 unit=rpm
